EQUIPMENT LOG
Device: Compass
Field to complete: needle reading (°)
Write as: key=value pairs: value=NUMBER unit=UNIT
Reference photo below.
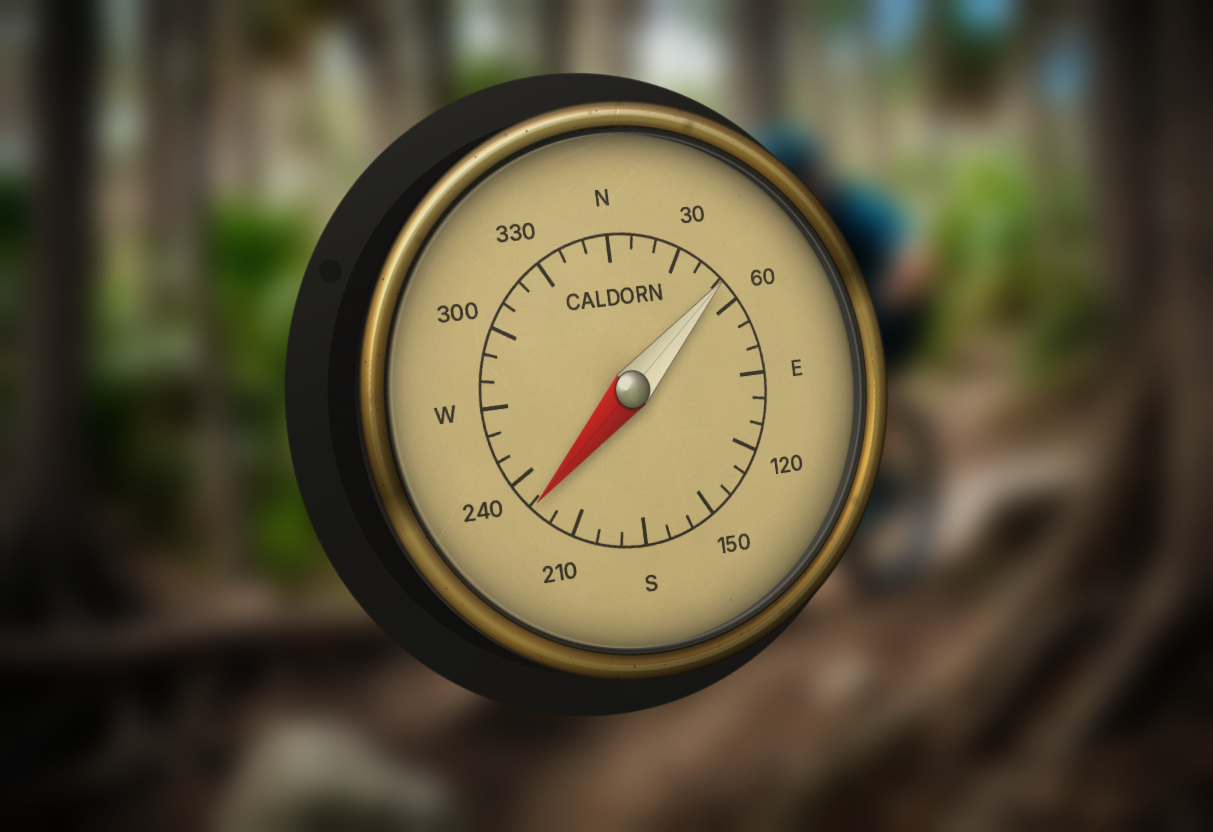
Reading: value=230 unit=°
